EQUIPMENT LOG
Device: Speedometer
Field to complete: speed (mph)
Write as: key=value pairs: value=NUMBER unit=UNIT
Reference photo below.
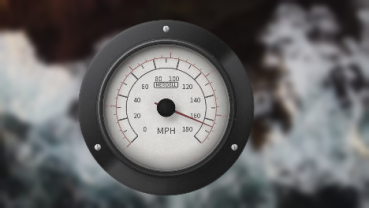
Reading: value=165 unit=mph
